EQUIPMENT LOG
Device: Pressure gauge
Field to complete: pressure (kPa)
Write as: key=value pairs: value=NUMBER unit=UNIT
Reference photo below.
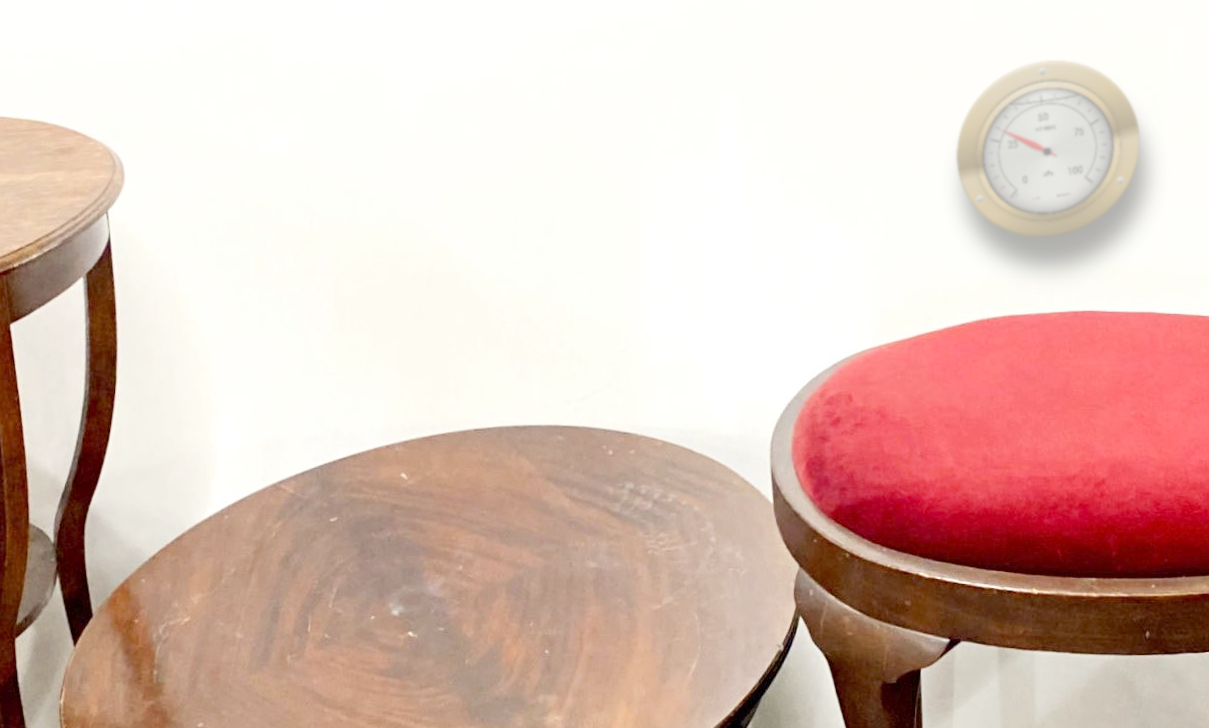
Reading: value=30 unit=kPa
